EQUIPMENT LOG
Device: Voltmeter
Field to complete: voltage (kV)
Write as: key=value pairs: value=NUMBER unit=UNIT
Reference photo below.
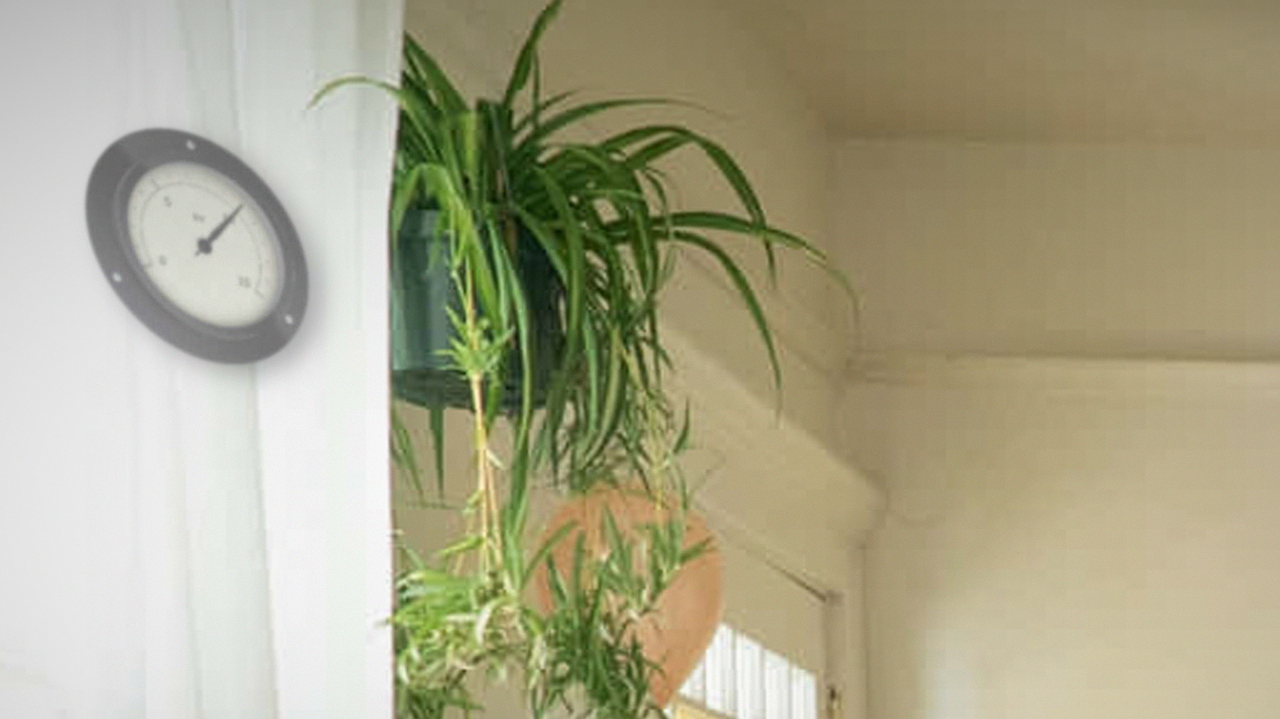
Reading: value=10 unit=kV
